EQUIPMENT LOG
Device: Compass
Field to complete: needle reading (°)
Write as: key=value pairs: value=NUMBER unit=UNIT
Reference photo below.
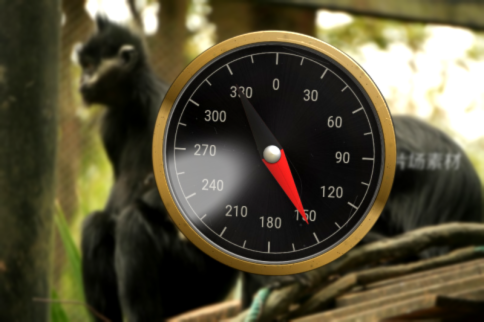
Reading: value=150 unit=°
